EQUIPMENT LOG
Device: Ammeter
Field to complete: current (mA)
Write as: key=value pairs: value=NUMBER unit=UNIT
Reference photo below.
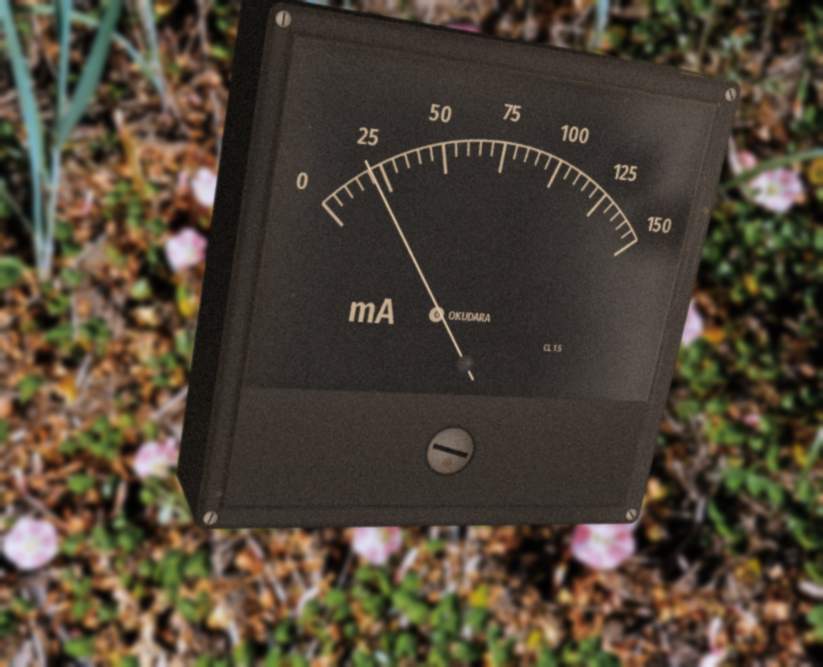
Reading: value=20 unit=mA
